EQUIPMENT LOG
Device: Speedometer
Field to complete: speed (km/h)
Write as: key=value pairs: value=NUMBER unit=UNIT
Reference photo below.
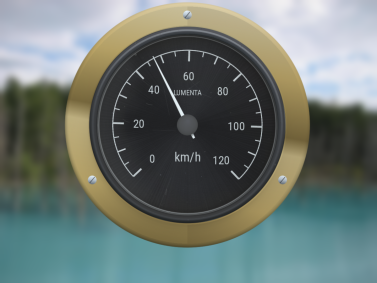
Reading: value=47.5 unit=km/h
